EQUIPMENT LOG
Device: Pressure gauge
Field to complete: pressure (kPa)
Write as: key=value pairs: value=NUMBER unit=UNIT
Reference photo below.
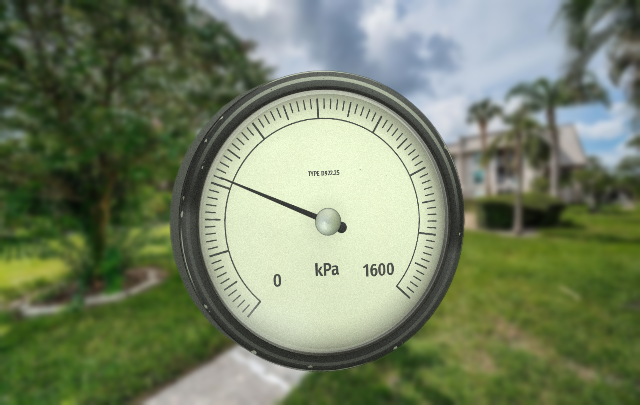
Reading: value=420 unit=kPa
